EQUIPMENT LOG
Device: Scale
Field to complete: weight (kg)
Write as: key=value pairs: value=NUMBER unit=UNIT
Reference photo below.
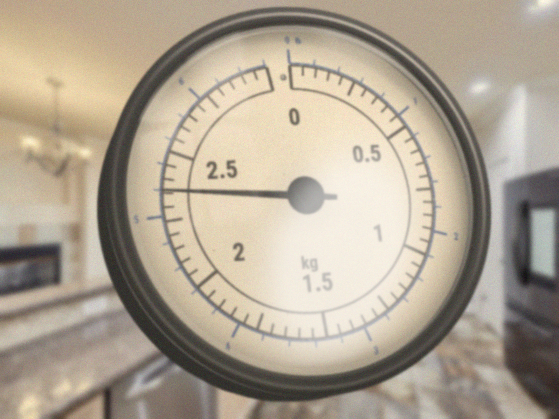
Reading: value=2.35 unit=kg
